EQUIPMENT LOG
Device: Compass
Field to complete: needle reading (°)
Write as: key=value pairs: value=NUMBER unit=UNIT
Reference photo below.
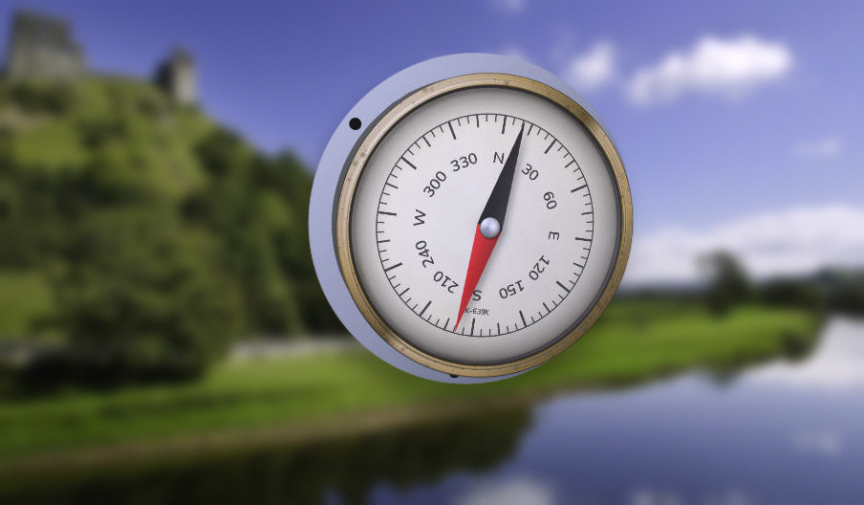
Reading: value=190 unit=°
